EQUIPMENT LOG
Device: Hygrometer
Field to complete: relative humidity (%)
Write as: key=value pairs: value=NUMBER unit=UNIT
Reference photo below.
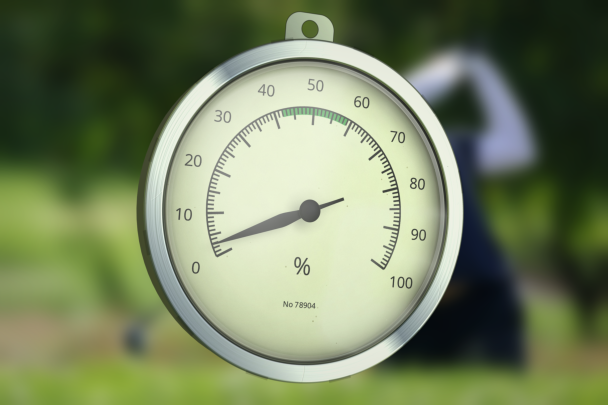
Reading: value=3 unit=%
